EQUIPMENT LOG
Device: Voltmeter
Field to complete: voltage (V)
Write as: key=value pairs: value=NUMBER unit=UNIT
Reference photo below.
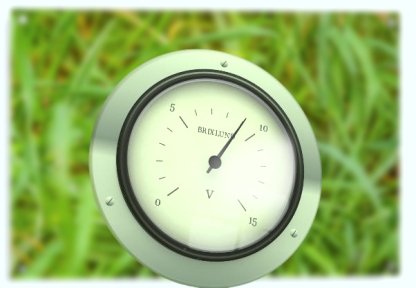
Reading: value=9 unit=V
